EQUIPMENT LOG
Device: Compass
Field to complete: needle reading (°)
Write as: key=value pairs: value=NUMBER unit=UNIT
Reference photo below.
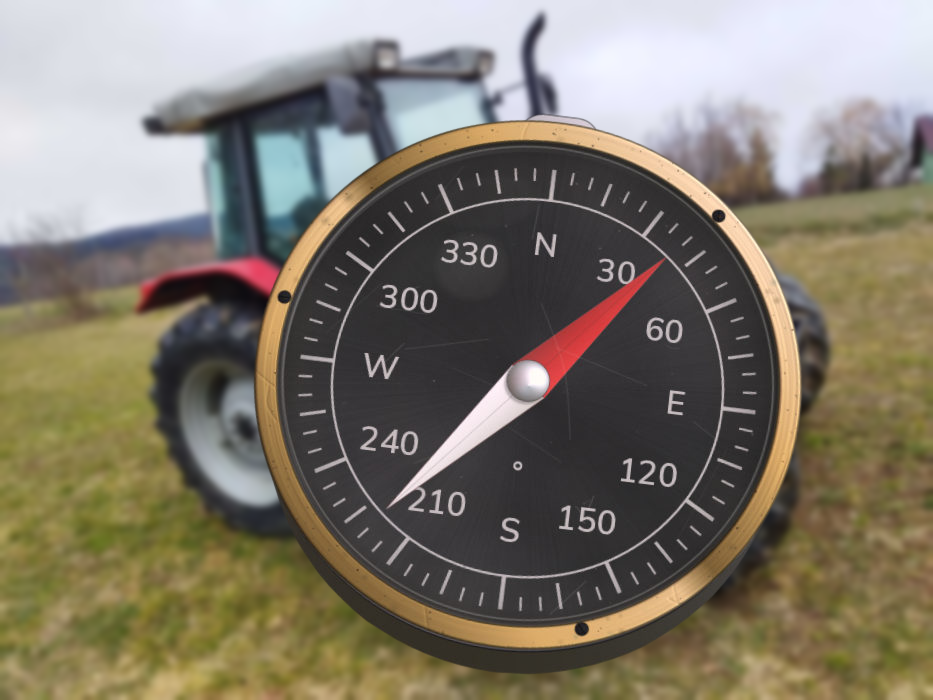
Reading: value=40 unit=°
